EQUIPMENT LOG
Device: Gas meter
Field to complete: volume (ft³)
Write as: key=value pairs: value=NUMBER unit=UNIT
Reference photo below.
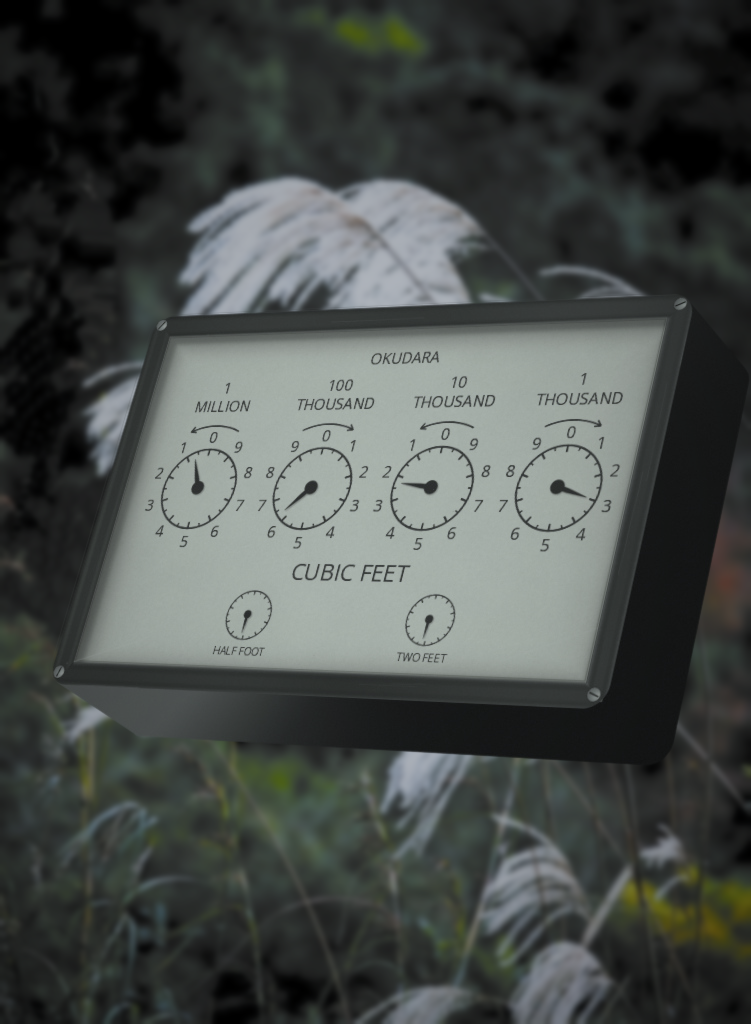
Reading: value=62300 unit=ft³
